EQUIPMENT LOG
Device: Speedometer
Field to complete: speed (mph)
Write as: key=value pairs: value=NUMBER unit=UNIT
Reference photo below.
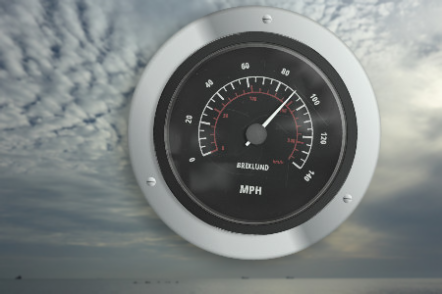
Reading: value=90 unit=mph
